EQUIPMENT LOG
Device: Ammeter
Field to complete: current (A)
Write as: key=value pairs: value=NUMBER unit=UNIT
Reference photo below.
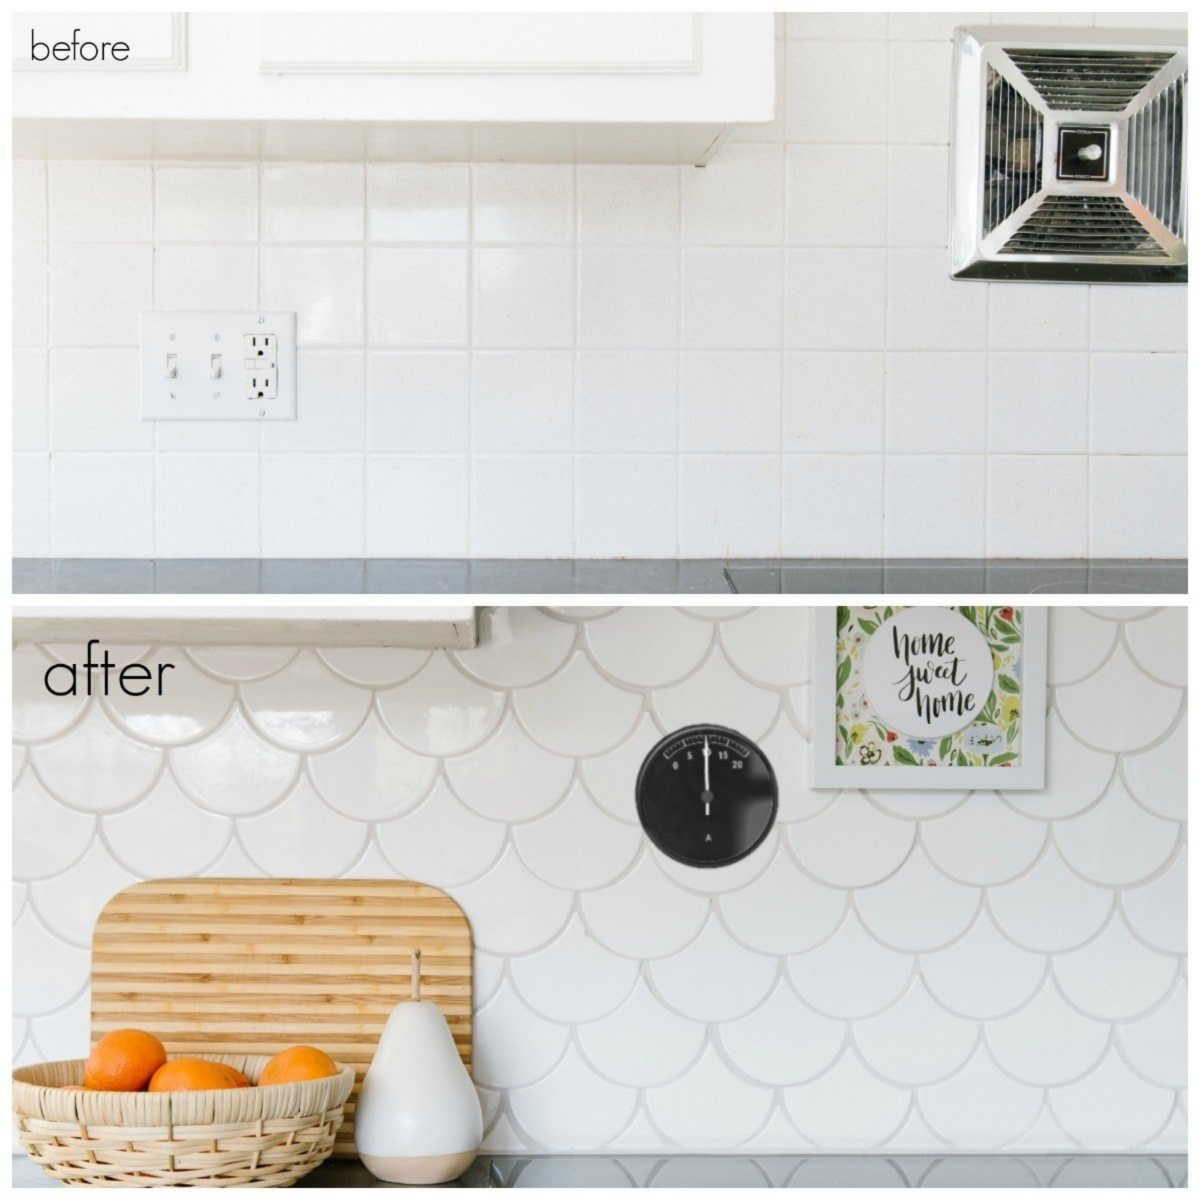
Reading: value=10 unit=A
